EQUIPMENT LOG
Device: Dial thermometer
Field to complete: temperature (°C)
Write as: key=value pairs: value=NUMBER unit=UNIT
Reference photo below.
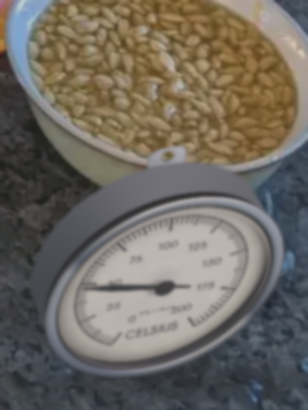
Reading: value=50 unit=°C
